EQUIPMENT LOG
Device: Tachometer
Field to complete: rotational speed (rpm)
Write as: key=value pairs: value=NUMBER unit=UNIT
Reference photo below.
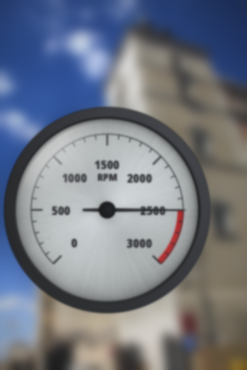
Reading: value=2500 unit=rpm
